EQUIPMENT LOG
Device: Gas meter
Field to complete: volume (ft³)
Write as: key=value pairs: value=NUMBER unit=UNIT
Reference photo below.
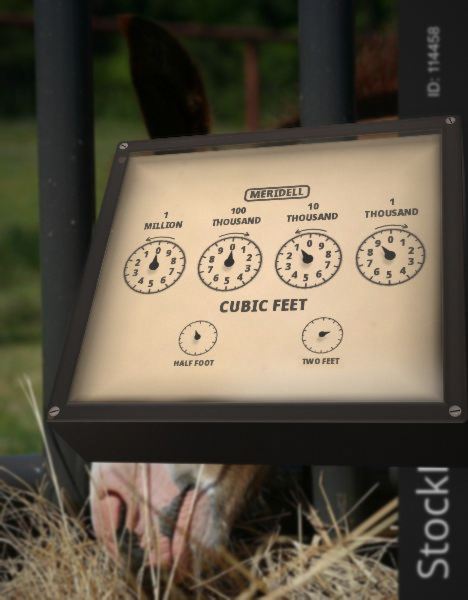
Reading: value=900 unit=ft³
